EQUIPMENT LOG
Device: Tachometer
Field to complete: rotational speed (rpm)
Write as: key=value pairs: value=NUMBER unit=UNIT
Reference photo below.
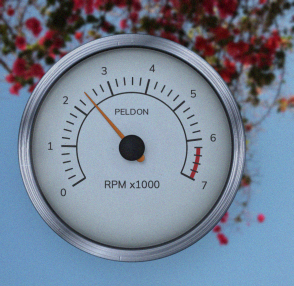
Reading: value=2400 unit=rpm
